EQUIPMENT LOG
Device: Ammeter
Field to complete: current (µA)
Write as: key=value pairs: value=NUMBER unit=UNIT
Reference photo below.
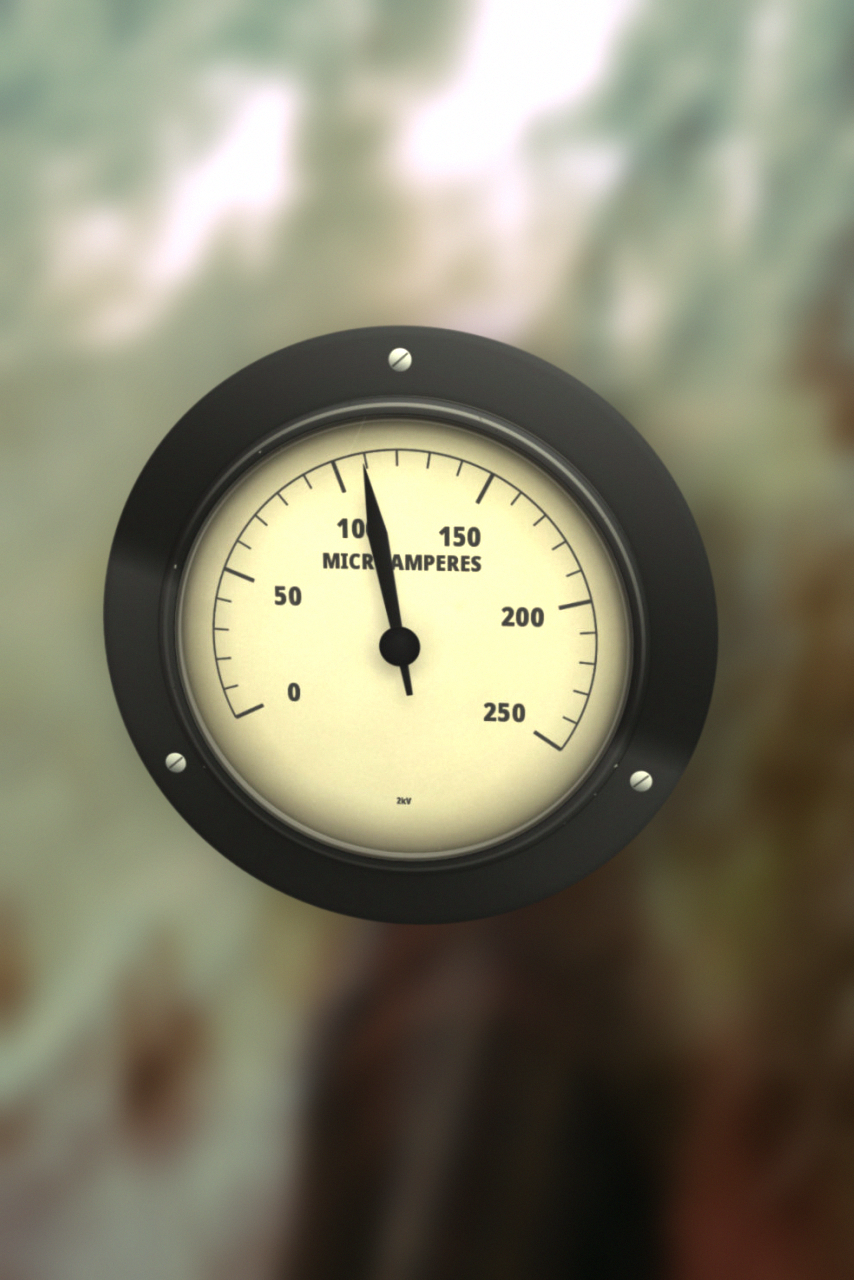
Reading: value=110 unit=µA
